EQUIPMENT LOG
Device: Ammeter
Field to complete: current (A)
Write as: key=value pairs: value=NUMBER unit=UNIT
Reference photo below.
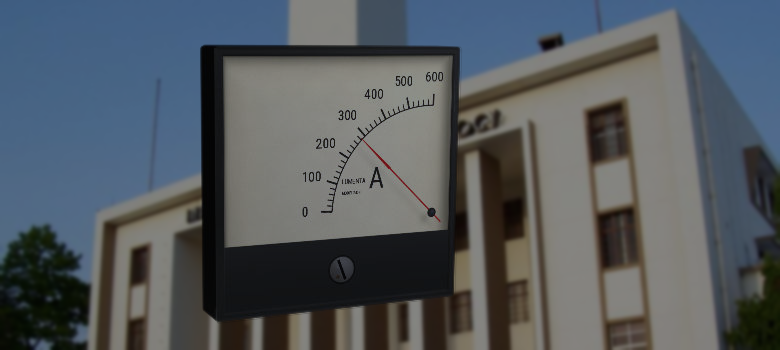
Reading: value=280 unit=A
